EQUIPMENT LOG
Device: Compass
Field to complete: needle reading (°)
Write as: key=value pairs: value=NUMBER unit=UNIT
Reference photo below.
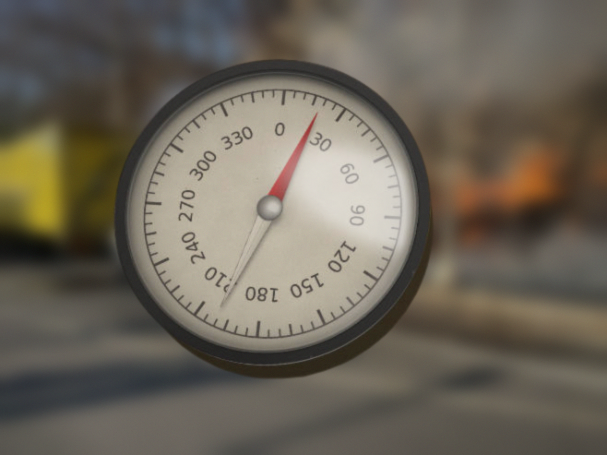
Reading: value=20 unit=°
